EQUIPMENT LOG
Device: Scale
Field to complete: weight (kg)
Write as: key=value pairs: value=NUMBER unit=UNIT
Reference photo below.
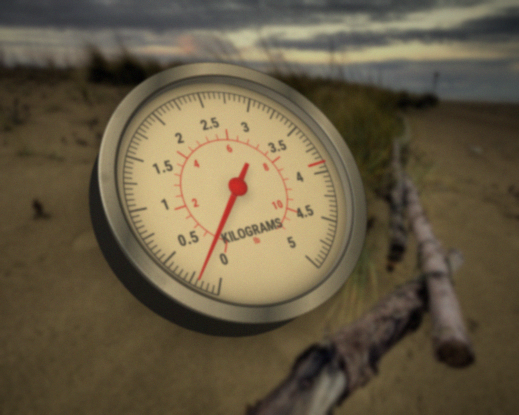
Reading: value=0.2 unit=kg
